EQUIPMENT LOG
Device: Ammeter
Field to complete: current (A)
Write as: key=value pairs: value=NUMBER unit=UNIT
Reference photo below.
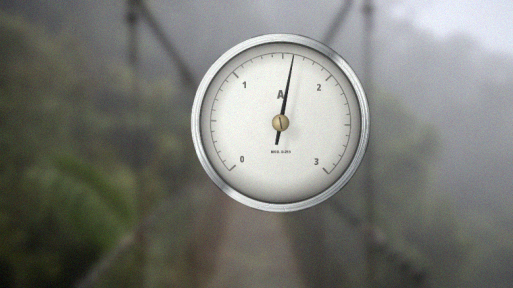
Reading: value=1.6 unit=A
